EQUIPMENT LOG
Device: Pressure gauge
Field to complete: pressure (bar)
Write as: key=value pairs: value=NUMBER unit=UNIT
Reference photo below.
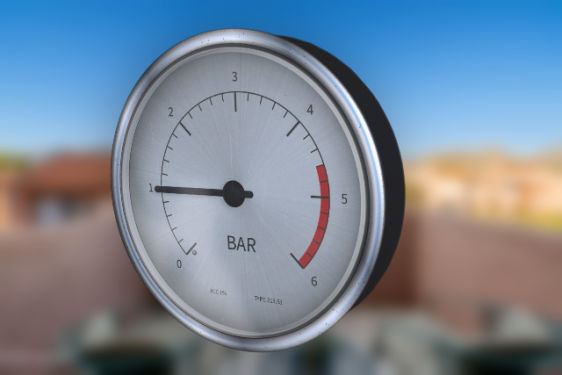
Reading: value=1 unit=bar
